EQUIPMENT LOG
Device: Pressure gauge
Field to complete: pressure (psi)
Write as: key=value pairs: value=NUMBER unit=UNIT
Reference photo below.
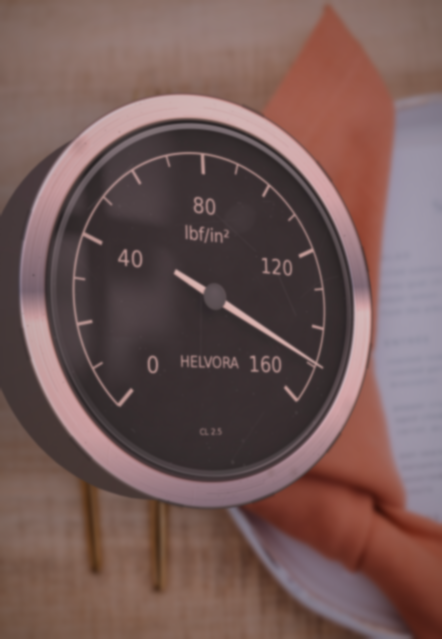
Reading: value=150 unit=psi
